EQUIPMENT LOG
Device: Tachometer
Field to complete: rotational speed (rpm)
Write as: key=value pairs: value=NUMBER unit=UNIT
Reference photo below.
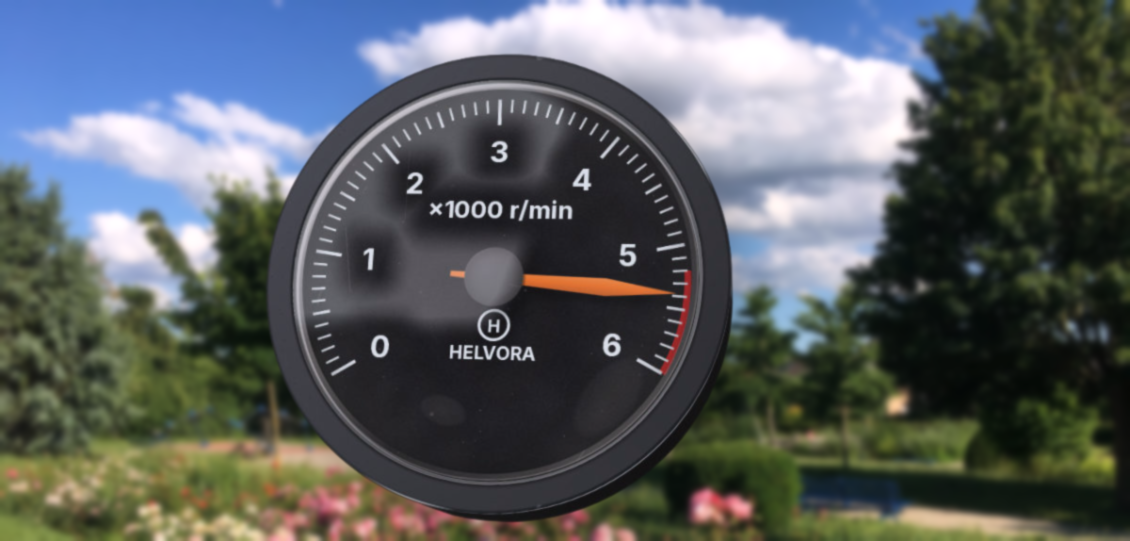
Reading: value=5400 unit=rpm
